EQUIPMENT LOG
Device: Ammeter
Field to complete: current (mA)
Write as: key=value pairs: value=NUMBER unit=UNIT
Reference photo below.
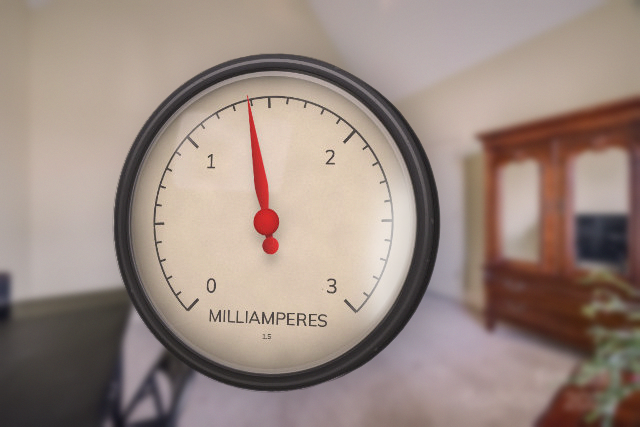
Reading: value=1.4 unit=mA
